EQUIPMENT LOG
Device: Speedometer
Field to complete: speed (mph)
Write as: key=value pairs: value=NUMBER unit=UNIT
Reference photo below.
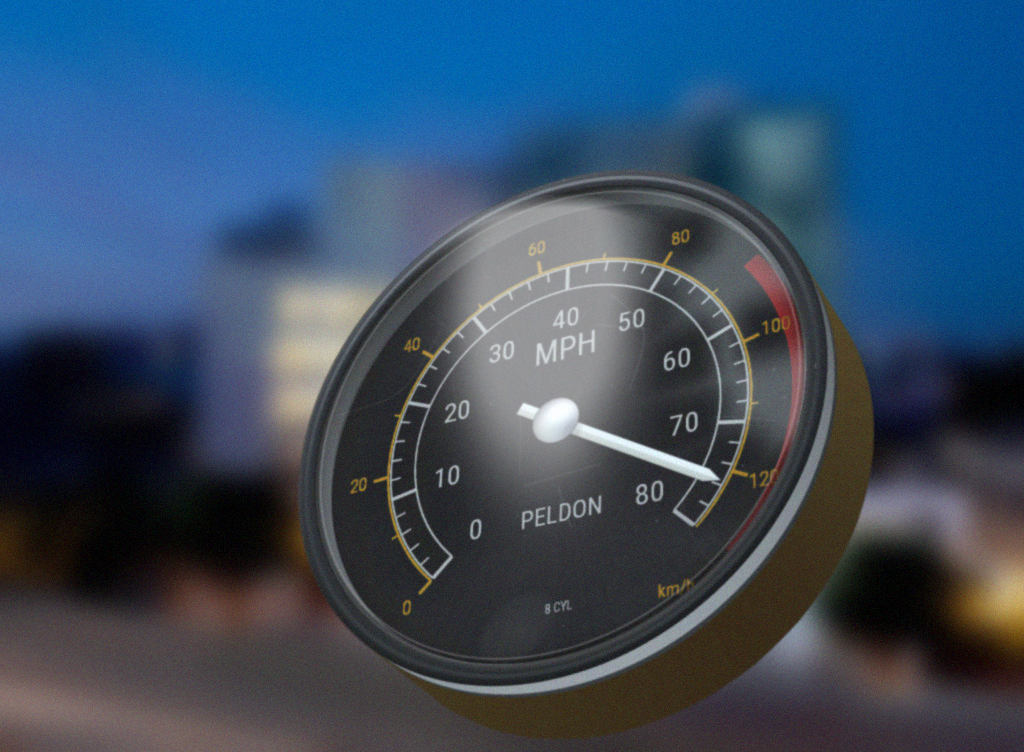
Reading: value=76 unit=mph
